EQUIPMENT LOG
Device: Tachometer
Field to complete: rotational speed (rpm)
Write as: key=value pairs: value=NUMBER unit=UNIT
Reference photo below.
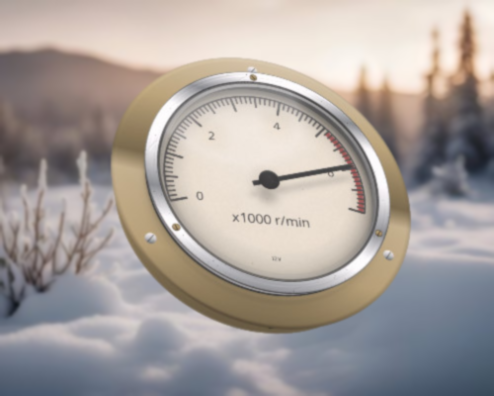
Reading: value=6000 unit=rpm
